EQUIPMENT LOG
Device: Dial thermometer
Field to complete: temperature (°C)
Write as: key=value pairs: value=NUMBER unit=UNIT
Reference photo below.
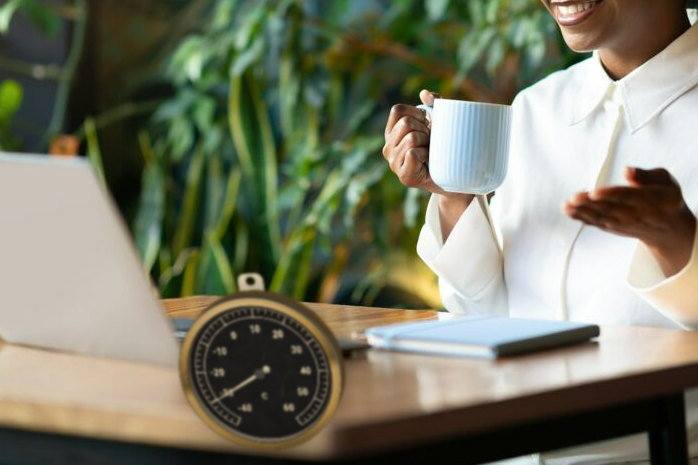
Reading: value=-30 unit=°C
